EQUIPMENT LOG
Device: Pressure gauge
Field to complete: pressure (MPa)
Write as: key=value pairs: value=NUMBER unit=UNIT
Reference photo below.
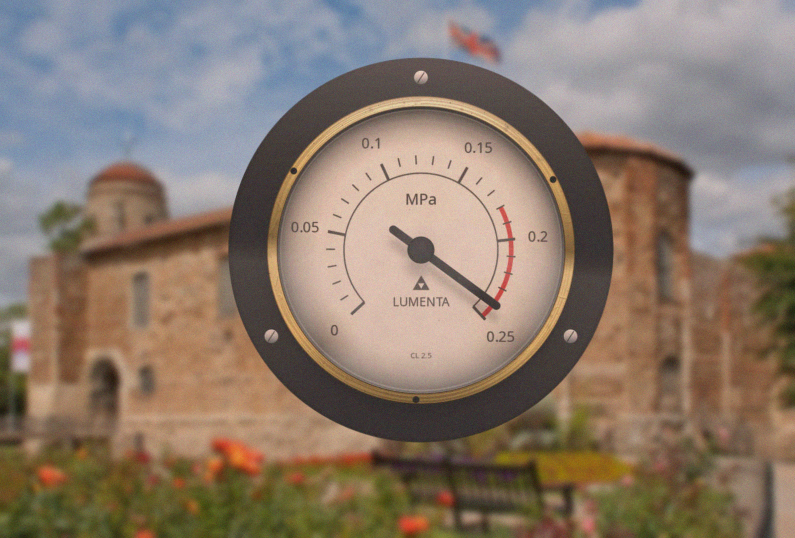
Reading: value=0.24 unit=MPa
